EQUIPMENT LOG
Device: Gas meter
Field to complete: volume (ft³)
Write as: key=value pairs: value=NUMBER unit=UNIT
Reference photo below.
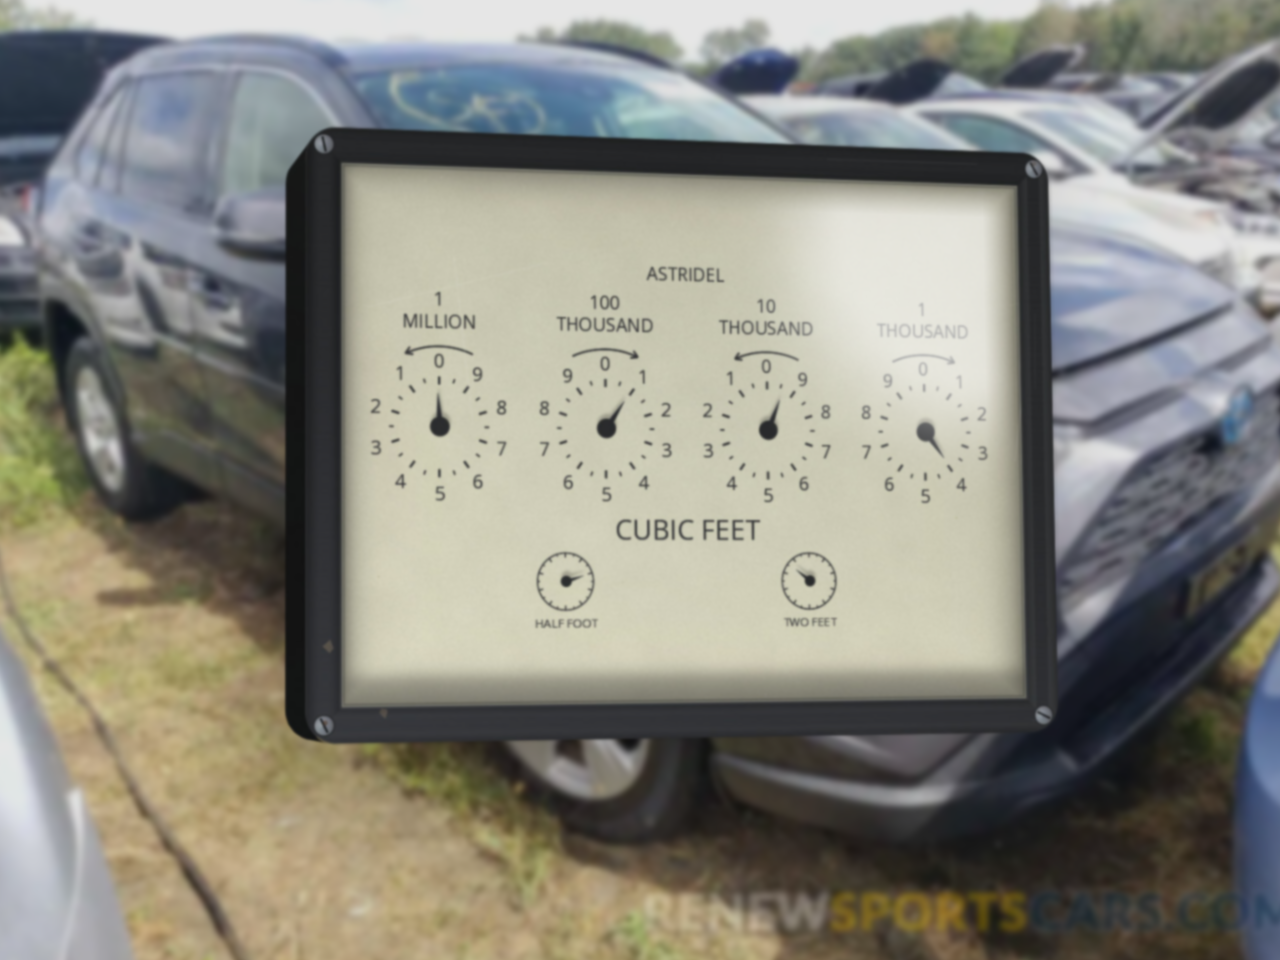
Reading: value=9400 unit=ft³
